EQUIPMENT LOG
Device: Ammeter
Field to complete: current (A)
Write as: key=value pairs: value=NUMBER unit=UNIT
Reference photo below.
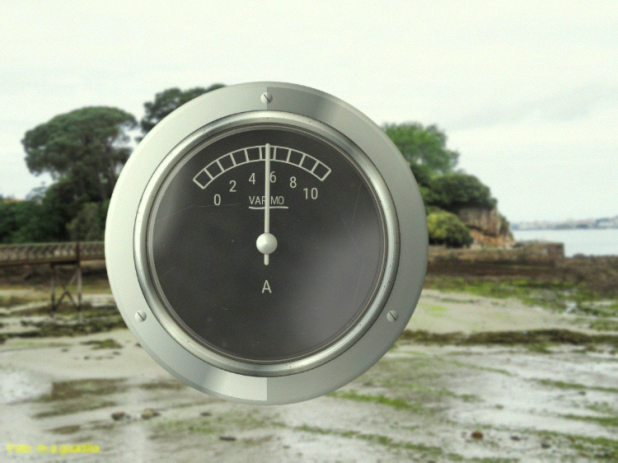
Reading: value=5.5 unit=A
